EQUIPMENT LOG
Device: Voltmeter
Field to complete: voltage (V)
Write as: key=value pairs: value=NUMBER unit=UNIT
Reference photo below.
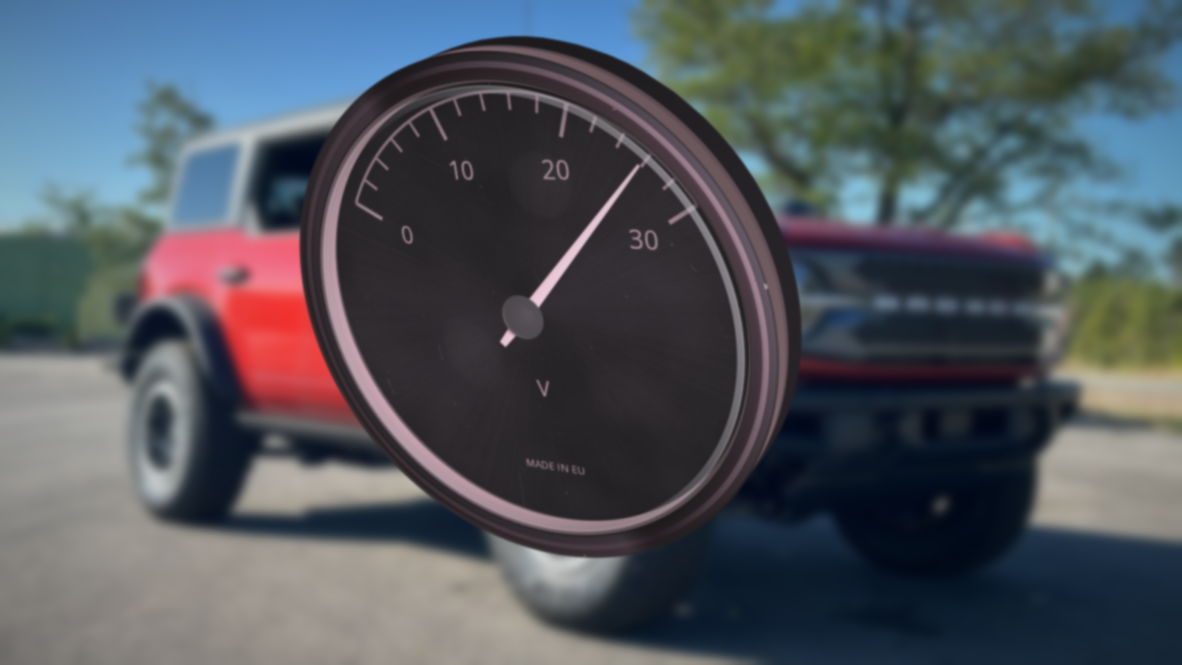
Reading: value=26 unit=V
